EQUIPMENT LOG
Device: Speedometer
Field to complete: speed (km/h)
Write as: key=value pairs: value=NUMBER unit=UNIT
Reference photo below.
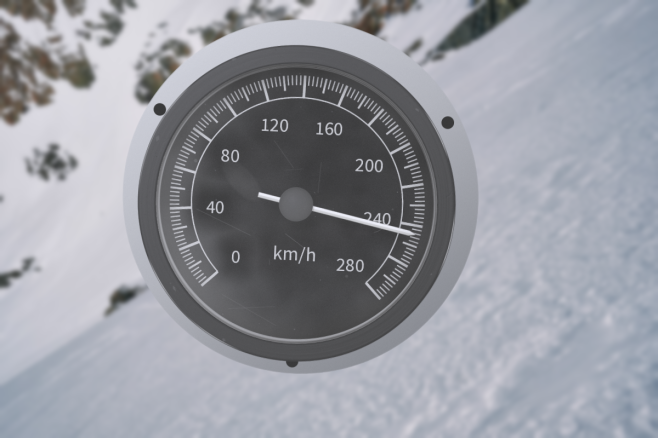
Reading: value=244 unit=km/h
